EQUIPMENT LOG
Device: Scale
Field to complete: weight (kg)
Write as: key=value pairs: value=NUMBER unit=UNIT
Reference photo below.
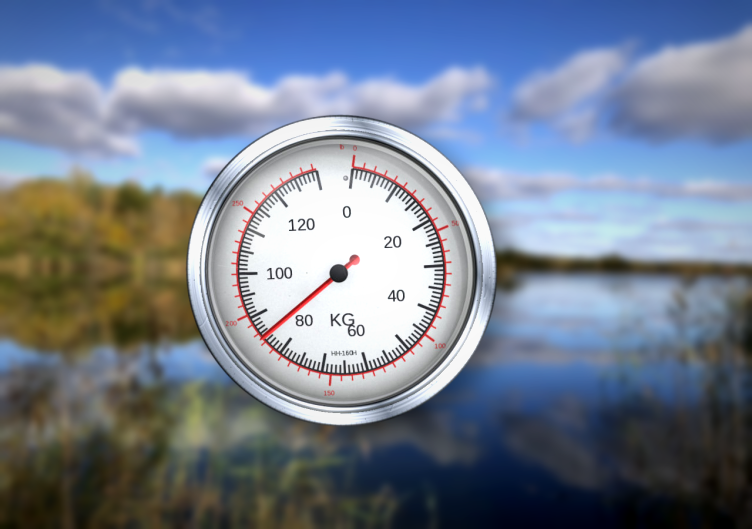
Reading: value=85 unit=kg
